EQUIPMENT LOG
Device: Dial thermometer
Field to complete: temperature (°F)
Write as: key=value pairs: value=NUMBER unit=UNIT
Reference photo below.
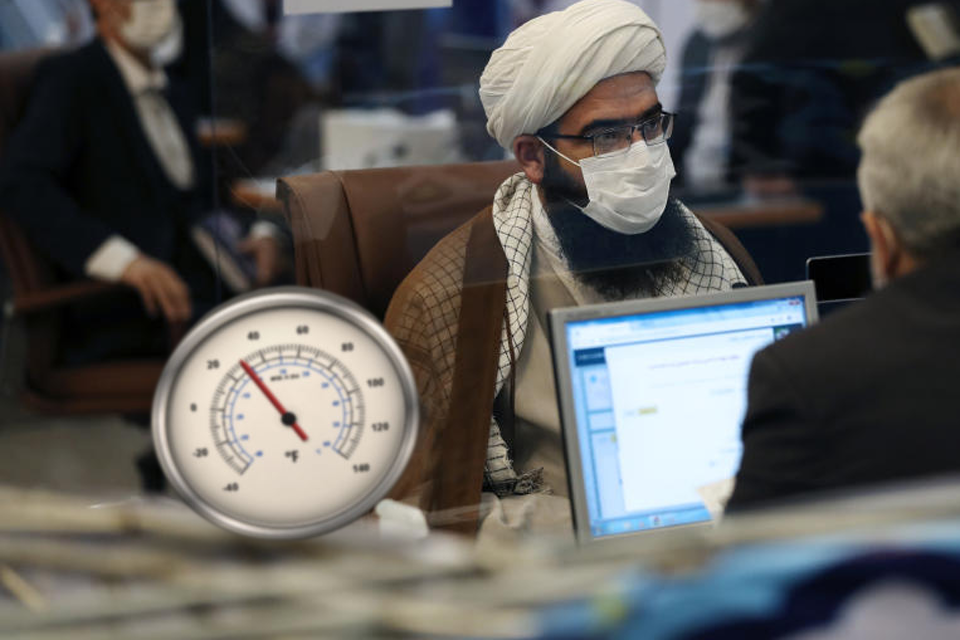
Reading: value=30 unit=°F
